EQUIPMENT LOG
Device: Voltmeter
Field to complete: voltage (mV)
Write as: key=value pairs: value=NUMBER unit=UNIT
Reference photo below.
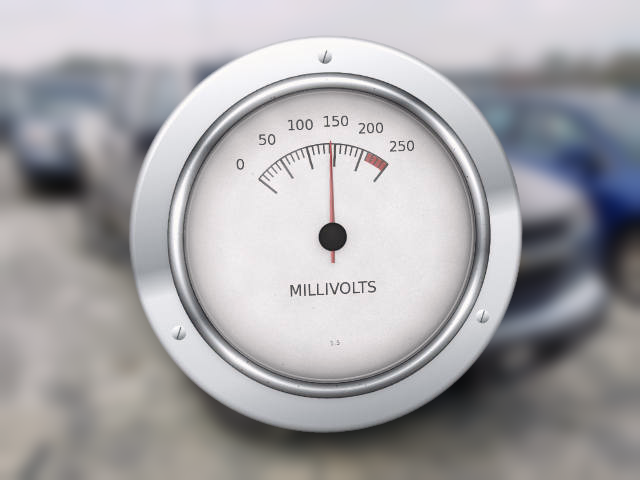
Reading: value=140 unit=mV
